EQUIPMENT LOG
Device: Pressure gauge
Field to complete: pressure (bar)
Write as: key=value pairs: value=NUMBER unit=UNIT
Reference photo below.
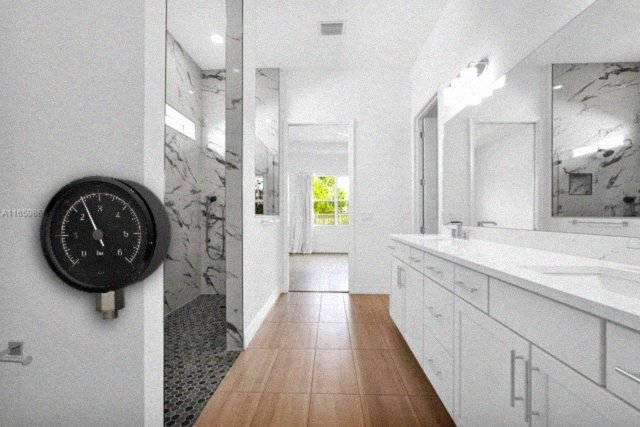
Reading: value=2.5 unit=bar
